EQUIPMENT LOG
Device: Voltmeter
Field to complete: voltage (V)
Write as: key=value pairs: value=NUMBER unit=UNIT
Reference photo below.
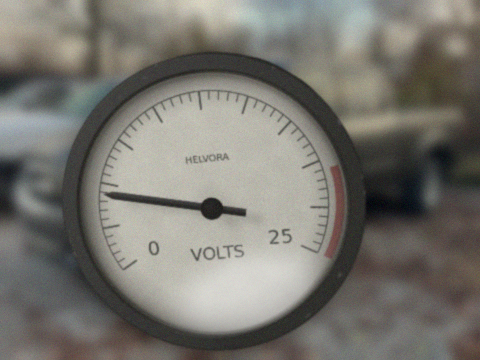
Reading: value=4.5 unit=V
